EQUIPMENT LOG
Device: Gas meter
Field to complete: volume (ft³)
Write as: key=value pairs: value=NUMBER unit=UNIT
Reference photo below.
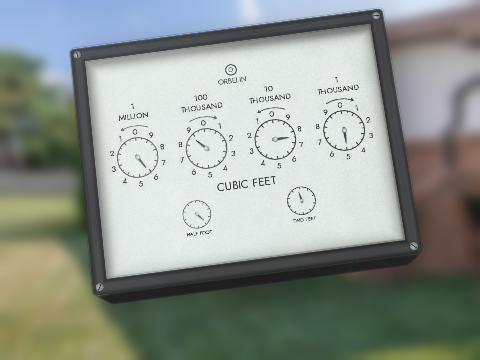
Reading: value=587500 unit=ft³
